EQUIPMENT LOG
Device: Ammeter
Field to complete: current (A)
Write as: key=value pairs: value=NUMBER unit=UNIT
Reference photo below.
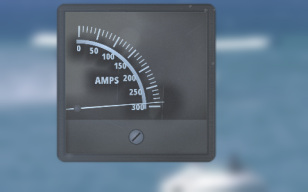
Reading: value=290 unit=A
